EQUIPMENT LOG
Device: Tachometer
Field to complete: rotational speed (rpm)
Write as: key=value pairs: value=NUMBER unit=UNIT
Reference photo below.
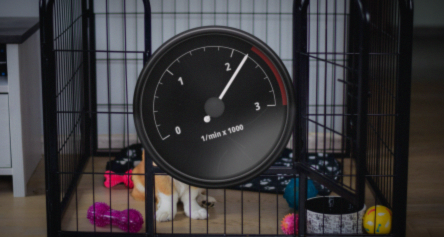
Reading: value=2200 unit=rpm
